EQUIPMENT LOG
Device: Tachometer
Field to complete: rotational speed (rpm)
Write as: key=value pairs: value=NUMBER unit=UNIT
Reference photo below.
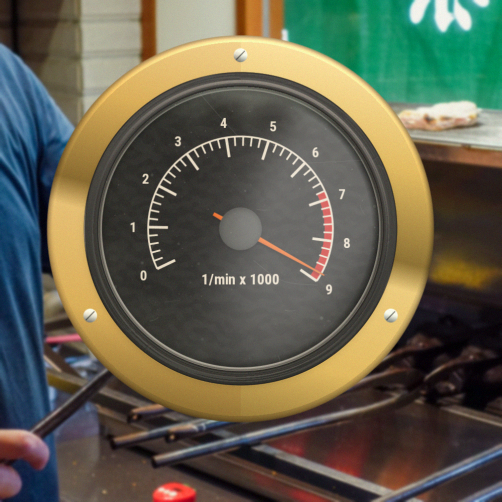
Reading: value=8800 unit=rpm
